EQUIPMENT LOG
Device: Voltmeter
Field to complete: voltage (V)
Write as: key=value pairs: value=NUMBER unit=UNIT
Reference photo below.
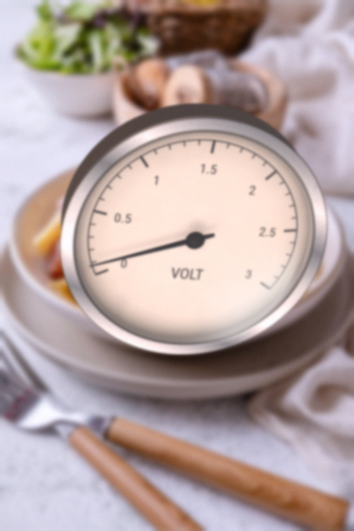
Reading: value=0.1 unit=V
